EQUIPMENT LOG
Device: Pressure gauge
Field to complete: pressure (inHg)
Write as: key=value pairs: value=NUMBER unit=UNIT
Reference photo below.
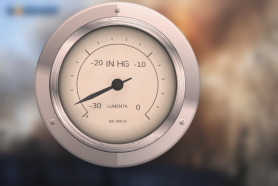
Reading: value=-28 unit=inHg
